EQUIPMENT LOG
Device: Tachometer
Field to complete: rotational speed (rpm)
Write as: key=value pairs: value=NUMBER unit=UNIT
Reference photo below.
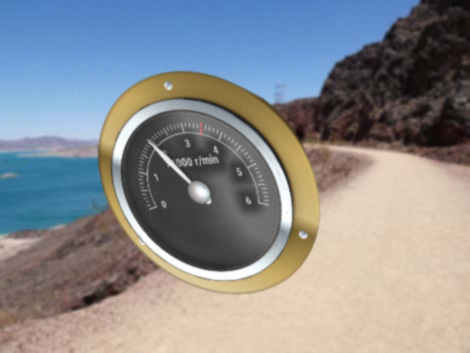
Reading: value=2000 unit=rpm
